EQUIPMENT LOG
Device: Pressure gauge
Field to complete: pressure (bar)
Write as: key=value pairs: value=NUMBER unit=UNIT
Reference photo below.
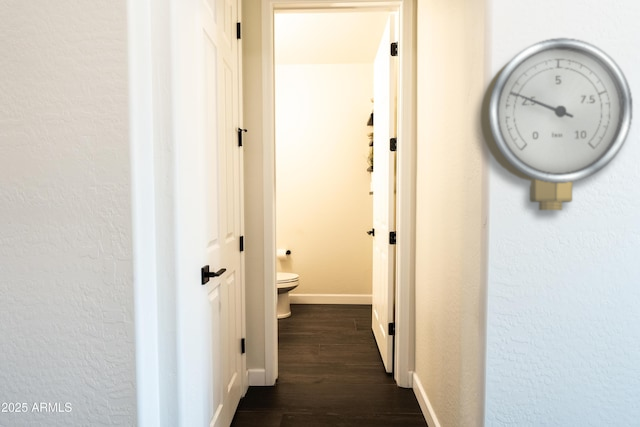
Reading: value=2.5 unit=bar
